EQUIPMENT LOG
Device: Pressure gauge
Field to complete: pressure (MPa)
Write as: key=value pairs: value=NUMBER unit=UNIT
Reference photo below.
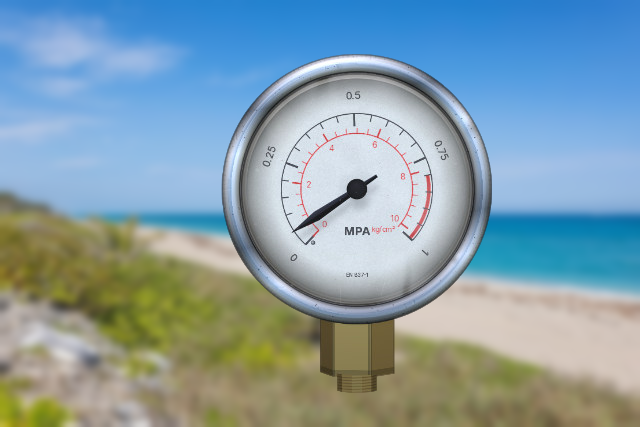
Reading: value=0.05 unit=MPa
